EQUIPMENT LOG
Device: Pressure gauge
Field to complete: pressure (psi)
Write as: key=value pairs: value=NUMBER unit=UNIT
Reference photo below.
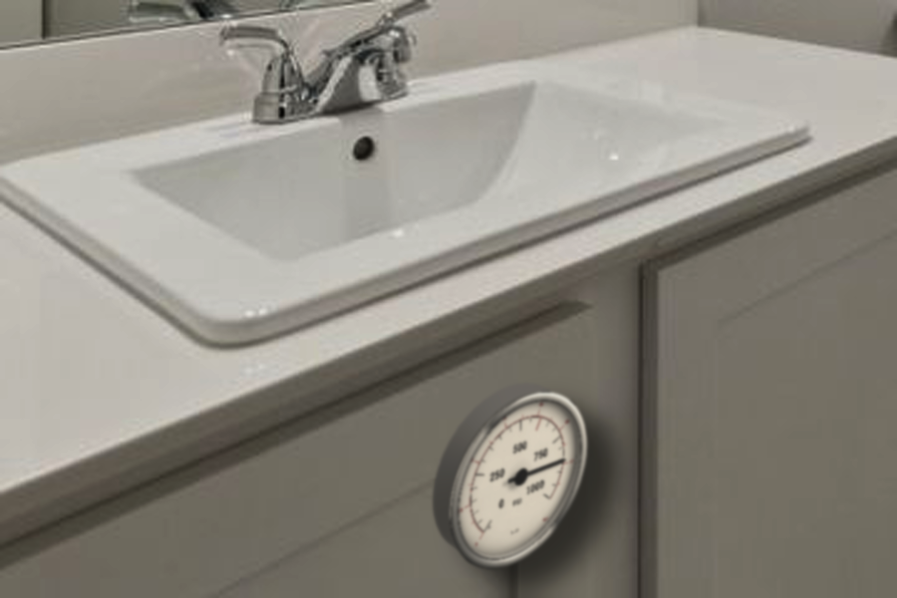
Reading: value=850 unit=psi
